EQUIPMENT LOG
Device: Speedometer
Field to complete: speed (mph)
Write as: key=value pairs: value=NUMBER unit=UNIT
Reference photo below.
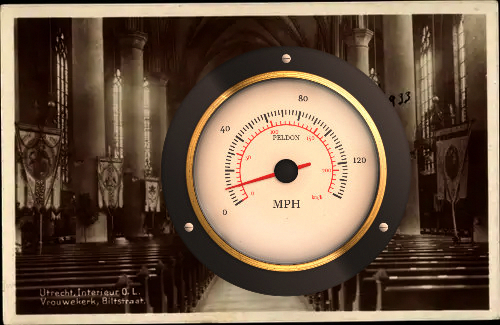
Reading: value=10 unit=mph
